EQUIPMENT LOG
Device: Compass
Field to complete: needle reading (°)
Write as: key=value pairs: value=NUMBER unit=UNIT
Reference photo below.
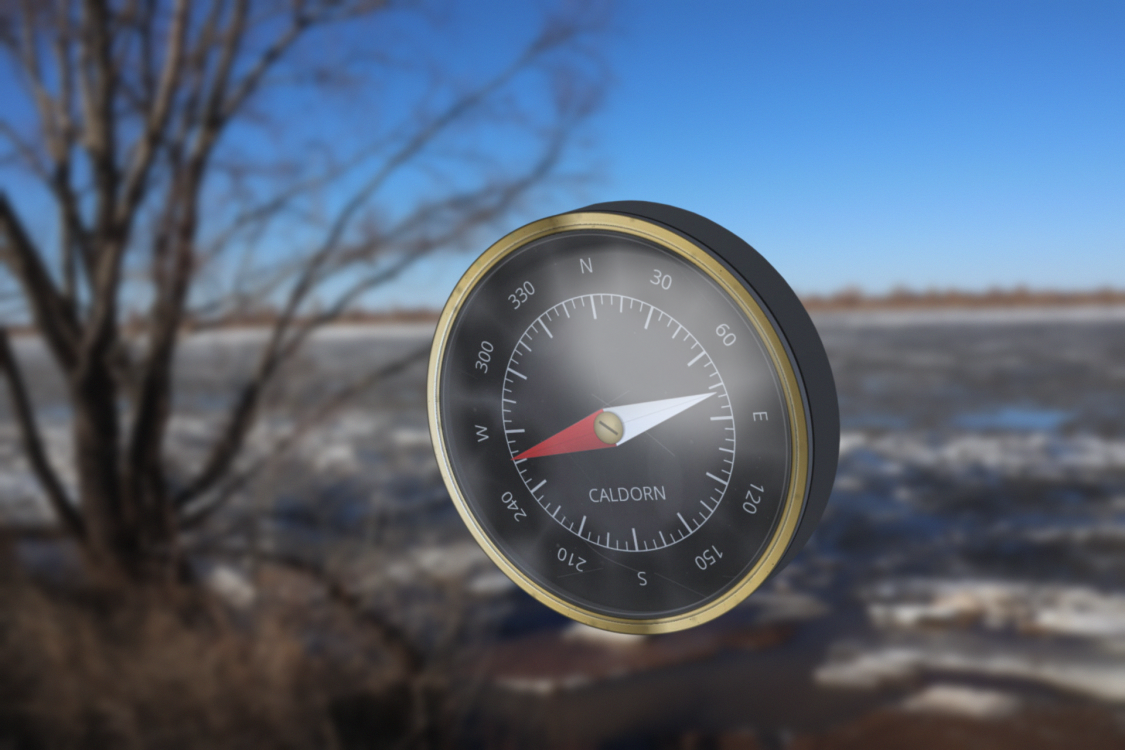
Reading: value=257.5 unit=°
